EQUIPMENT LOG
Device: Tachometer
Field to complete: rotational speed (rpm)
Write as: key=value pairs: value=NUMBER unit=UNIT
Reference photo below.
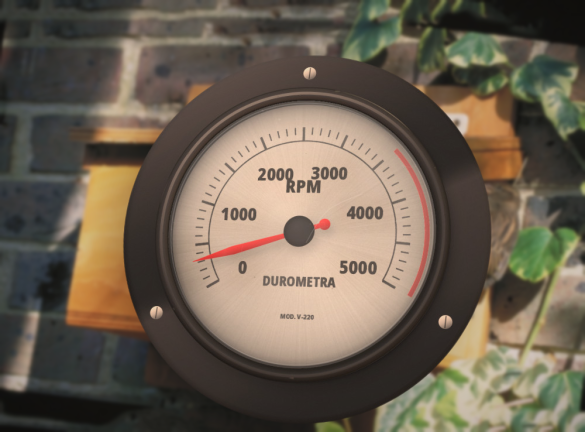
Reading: value=300 unit=rpm
